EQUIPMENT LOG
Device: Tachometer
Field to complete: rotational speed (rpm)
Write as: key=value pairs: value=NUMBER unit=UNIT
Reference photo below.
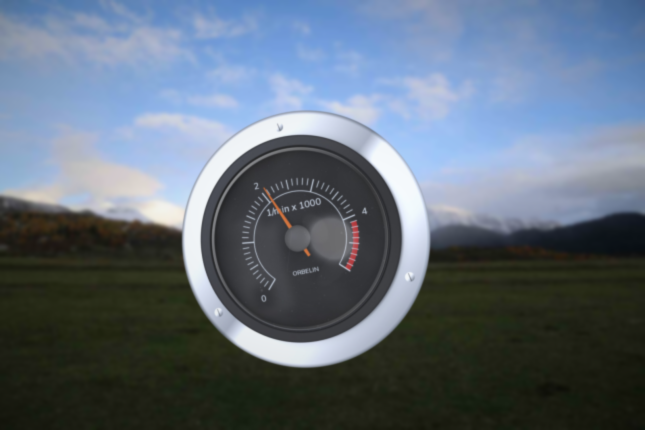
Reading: value=2100 unit=rpm
